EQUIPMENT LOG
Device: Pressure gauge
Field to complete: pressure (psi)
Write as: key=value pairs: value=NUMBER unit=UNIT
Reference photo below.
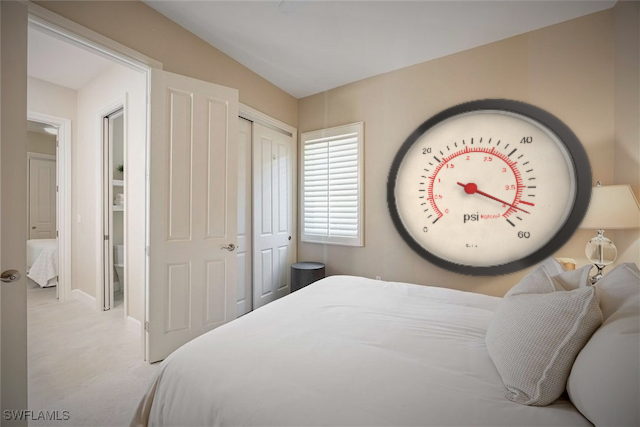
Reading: value=56 unit=psi
